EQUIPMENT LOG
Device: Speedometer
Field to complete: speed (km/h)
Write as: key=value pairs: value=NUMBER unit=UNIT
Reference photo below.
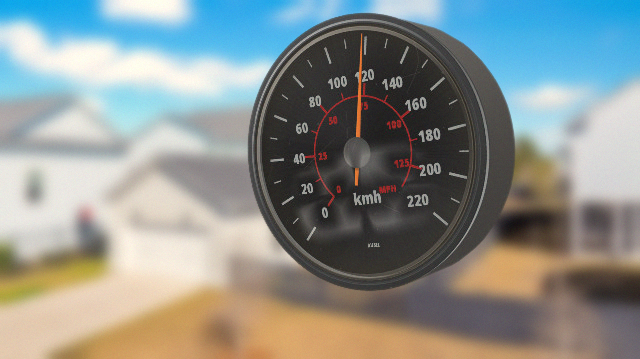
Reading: value=120 unit=km/h
